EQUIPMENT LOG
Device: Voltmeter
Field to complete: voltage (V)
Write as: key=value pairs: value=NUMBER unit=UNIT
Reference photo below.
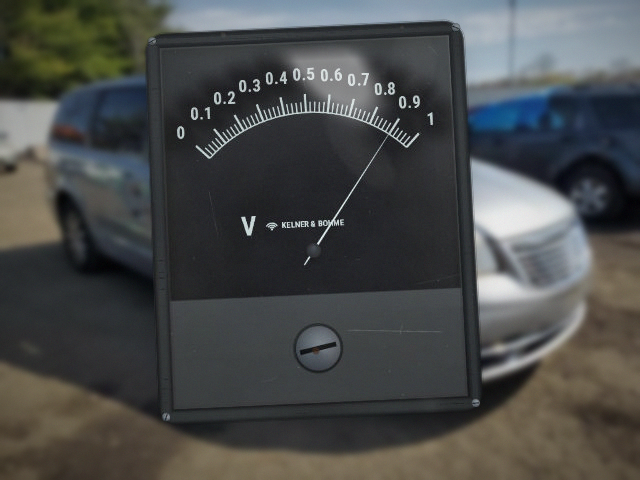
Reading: value=0.9 unit=V
